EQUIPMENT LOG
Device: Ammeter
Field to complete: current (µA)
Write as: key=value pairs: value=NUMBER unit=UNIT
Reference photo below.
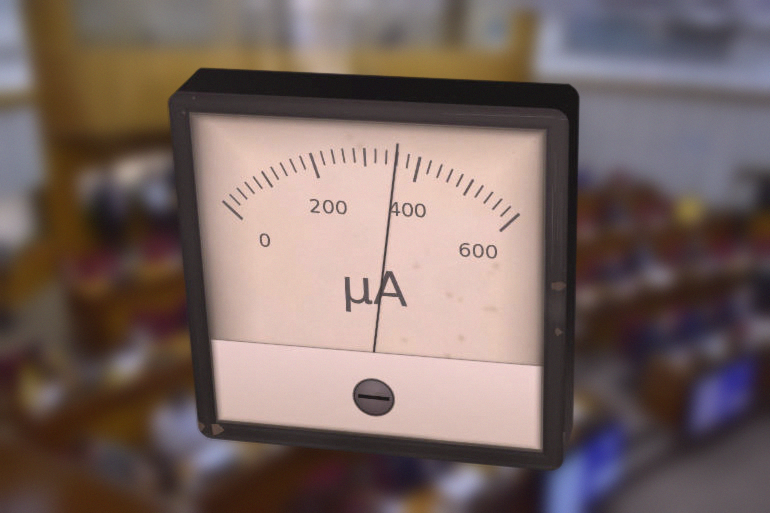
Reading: value=360 unit=µA
